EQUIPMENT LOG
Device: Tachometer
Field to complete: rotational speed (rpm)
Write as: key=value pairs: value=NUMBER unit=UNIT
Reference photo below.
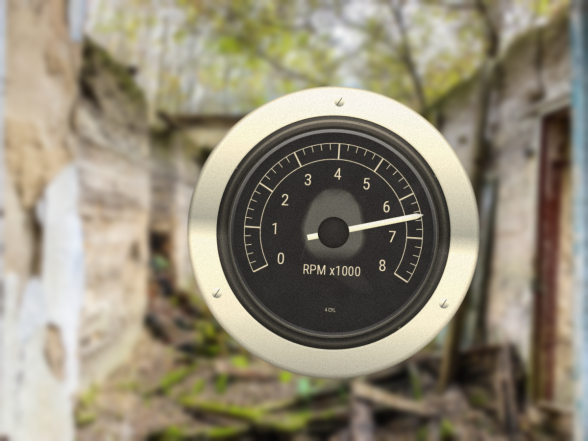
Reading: value=6500 unit=rpm
